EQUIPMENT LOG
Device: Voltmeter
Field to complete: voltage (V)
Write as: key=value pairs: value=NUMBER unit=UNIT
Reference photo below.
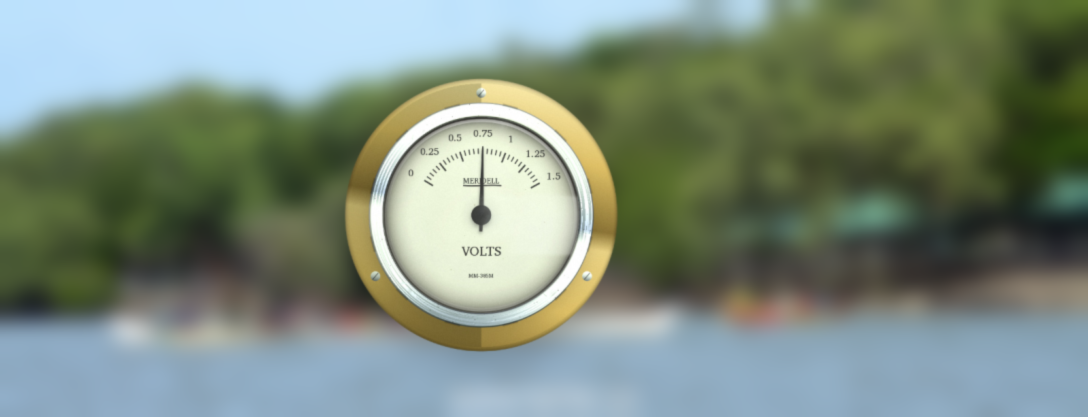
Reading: value=0.75 unit=V
